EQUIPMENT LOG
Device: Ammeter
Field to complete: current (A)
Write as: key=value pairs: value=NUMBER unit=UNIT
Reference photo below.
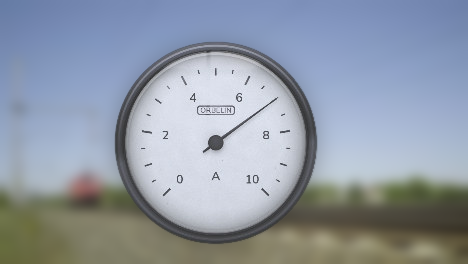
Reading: value=7 unit=A
